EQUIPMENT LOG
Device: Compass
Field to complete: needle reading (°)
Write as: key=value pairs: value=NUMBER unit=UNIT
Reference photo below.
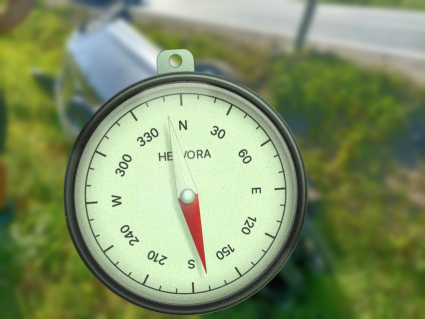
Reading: value=170 unit=°
